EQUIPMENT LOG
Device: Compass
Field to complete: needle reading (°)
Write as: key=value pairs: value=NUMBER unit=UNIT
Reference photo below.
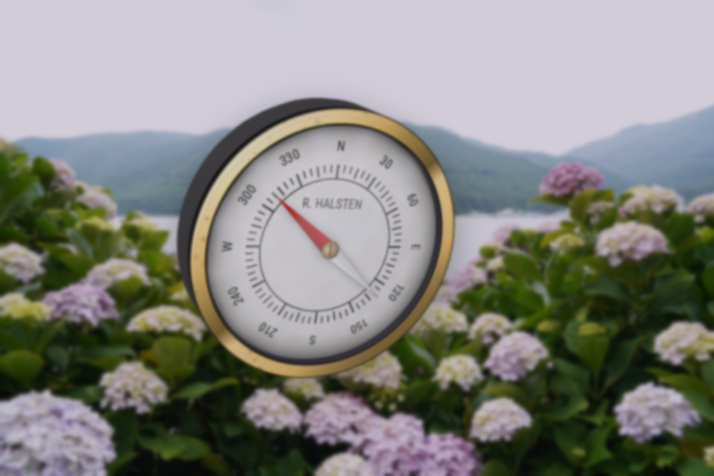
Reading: value=310 unit=°
